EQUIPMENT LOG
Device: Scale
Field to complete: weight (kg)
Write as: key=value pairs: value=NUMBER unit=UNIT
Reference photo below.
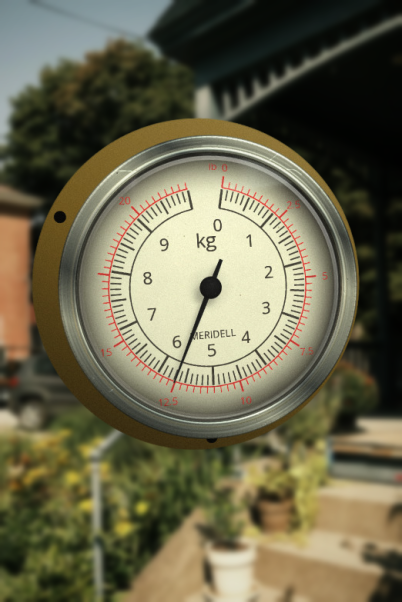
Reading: value=5.7 unit=kg
